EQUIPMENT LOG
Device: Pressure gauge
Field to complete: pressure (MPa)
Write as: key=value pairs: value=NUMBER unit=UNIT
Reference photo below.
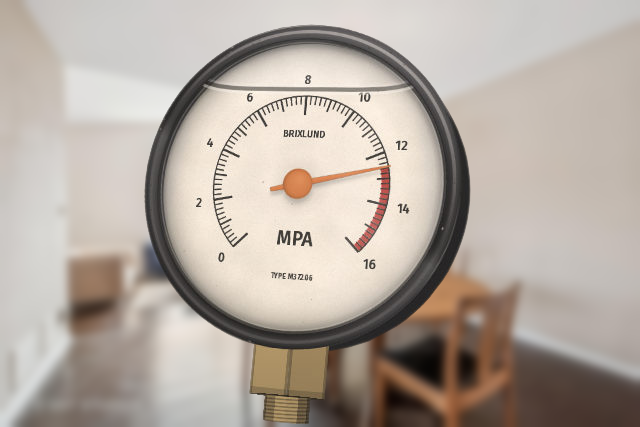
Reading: value=12.6 unit=MPa
